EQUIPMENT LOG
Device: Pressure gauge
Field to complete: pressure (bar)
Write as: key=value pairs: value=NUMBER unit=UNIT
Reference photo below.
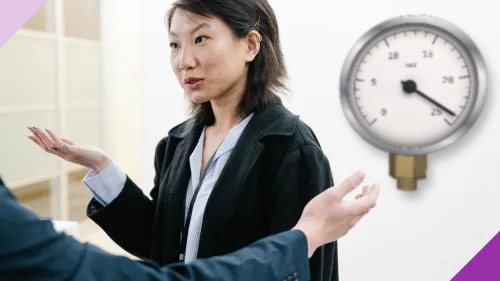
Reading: value=24 unit=bar
